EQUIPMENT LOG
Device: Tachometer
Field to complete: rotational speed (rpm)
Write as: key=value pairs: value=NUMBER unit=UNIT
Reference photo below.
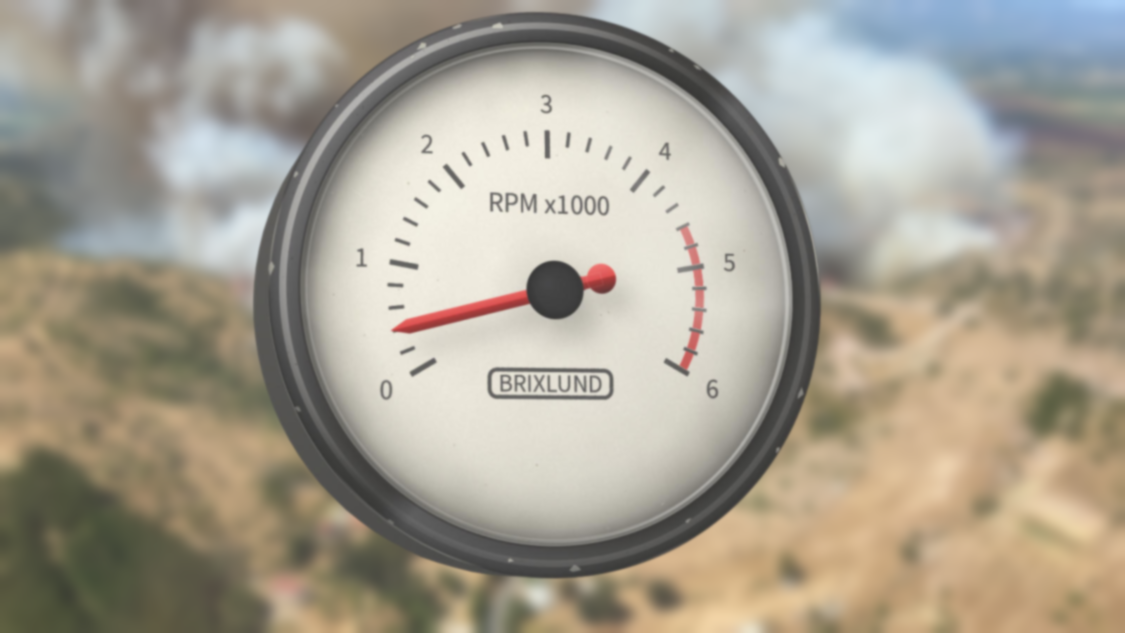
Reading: value=400 unit=rpm
